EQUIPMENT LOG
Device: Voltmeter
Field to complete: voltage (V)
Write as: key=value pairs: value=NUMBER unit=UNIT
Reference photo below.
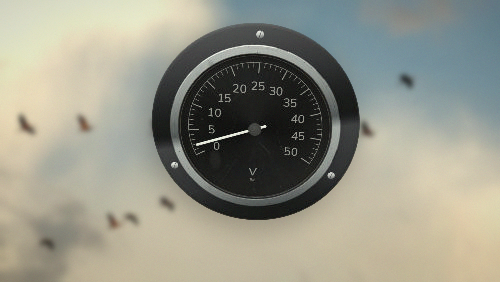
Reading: value=2 unit=V
